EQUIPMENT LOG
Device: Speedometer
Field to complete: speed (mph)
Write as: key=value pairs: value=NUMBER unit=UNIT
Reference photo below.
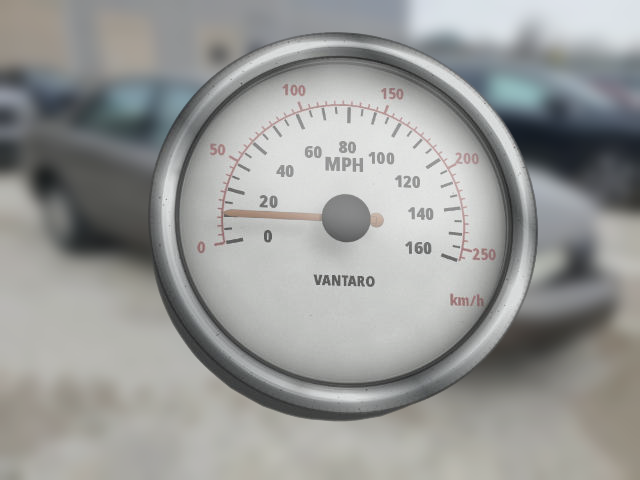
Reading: value=10 unit=mph
